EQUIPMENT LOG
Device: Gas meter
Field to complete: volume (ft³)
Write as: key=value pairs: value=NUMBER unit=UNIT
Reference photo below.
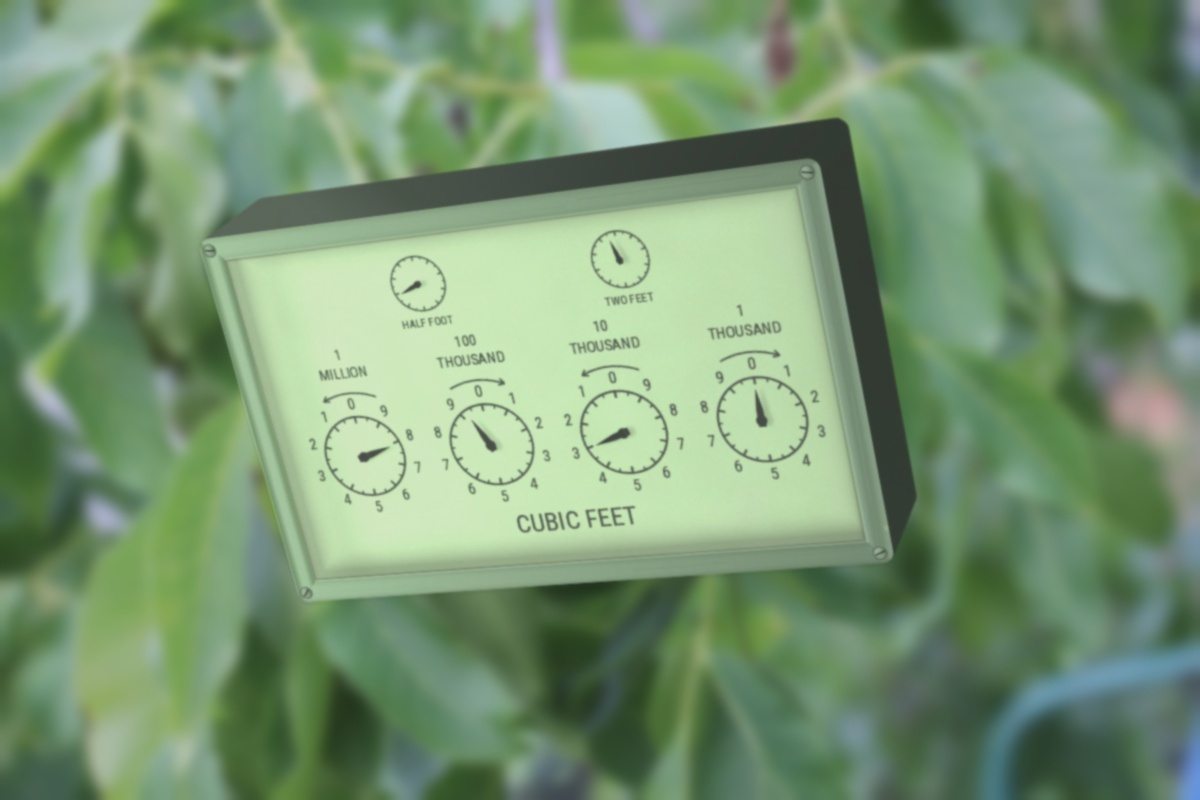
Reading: value=793000 unit=ft³
